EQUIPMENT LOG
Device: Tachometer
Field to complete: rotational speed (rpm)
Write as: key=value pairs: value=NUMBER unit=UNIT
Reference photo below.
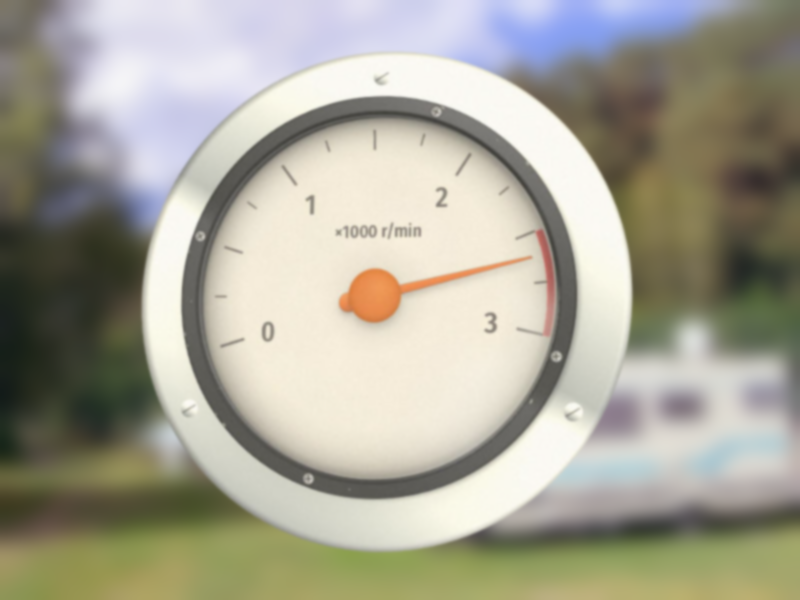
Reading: value=2625 unit=rpm
